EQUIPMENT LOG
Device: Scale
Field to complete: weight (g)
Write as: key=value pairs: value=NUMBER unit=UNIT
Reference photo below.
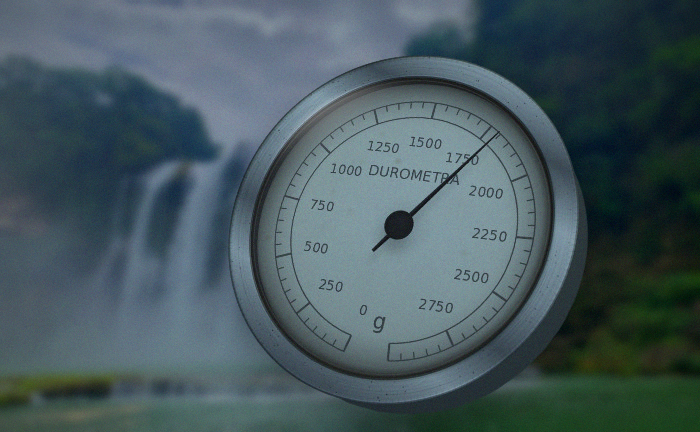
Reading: value=1800 unit=g
